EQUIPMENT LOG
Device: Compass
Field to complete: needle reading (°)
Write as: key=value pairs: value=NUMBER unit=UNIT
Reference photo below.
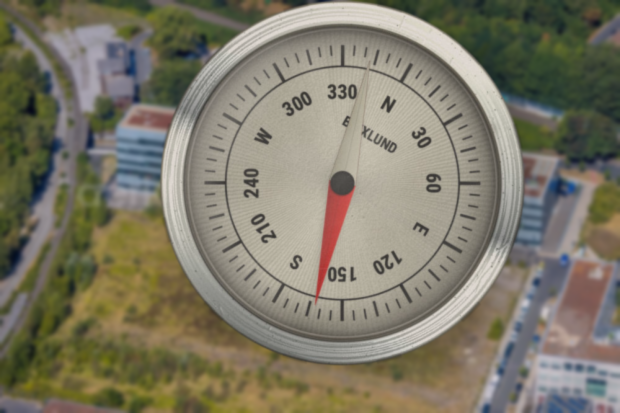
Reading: value=162.5 unit=°
